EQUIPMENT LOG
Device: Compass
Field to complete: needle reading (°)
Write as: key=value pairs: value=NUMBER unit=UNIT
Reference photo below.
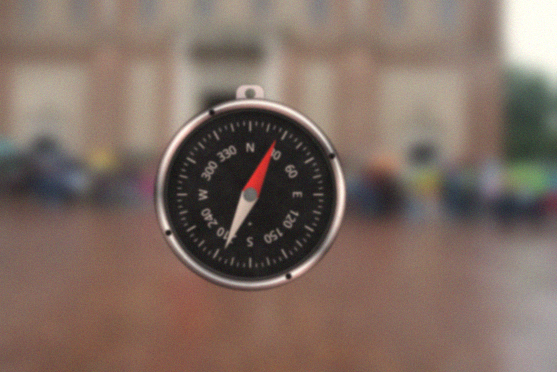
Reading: value=25 unit=°
